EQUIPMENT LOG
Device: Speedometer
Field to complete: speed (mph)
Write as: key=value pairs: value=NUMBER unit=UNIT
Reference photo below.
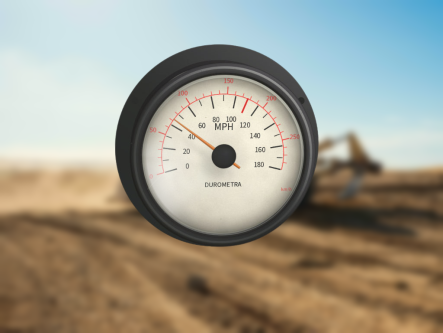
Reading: value=45 unit=mph
